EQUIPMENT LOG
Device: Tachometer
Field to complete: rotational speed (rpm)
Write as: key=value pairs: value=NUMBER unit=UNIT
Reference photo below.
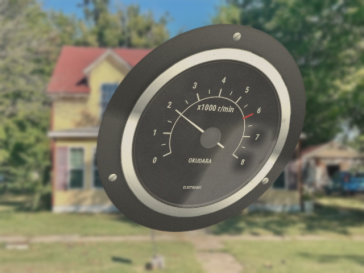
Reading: value=2000 unit=rpm
